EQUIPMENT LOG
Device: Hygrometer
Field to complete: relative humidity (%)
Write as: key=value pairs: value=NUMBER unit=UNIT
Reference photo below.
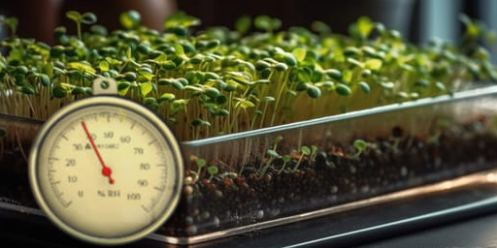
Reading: value=40 unit=%
